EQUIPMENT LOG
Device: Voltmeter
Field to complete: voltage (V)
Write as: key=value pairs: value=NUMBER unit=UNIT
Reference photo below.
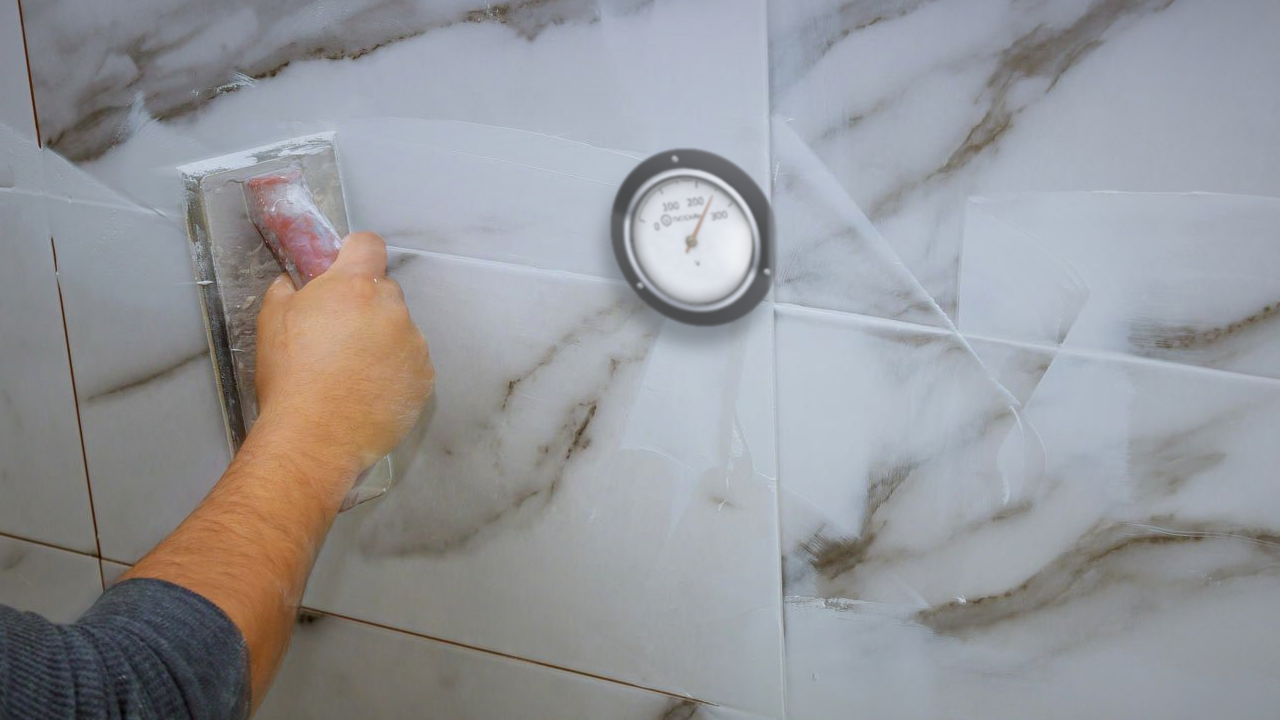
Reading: value=250 unit=V
